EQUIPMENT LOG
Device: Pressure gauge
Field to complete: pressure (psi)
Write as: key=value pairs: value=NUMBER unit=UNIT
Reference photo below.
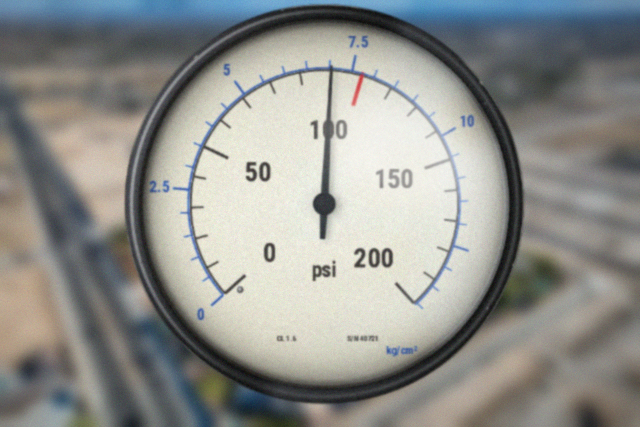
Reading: value=100 unit=psi
